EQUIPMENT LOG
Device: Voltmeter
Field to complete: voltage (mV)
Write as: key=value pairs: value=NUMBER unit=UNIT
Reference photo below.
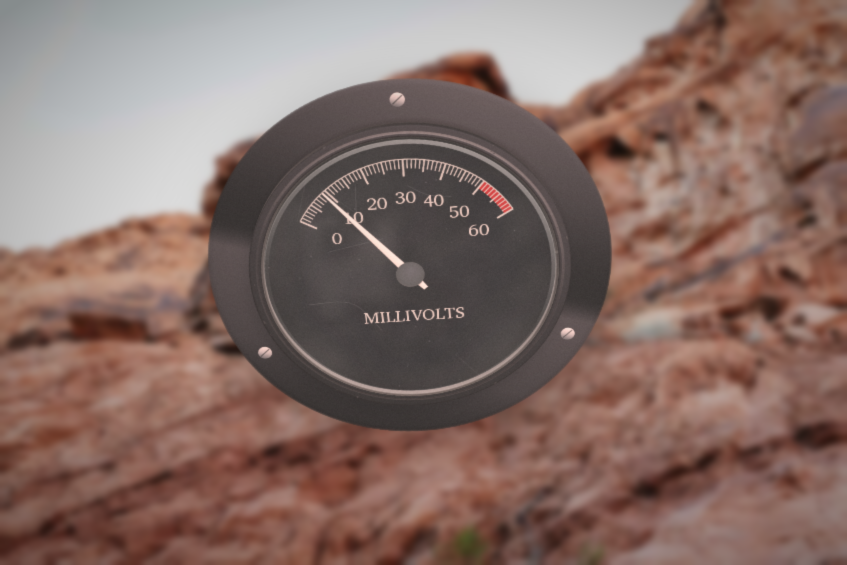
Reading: value=10 unit=mV
